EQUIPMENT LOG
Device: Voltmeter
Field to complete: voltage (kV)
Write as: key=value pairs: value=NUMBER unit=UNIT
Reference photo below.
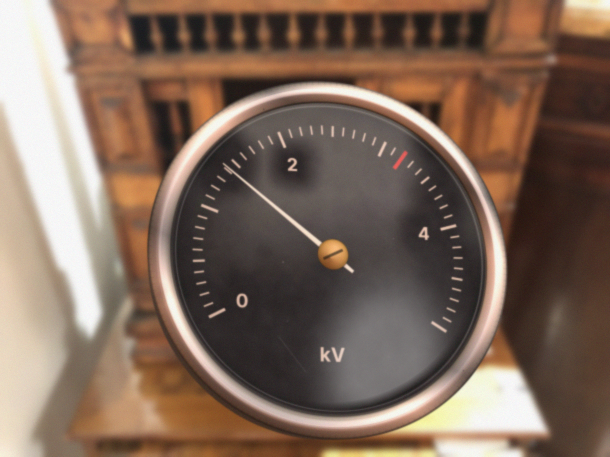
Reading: value=1.4 unit=kV
